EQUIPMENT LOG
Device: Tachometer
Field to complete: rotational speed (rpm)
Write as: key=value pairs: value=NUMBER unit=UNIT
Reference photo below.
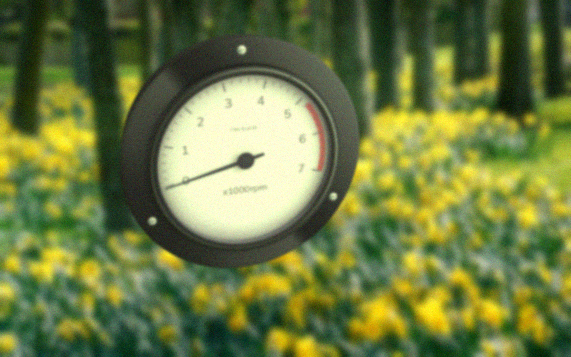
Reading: value=0 unit=rpm
